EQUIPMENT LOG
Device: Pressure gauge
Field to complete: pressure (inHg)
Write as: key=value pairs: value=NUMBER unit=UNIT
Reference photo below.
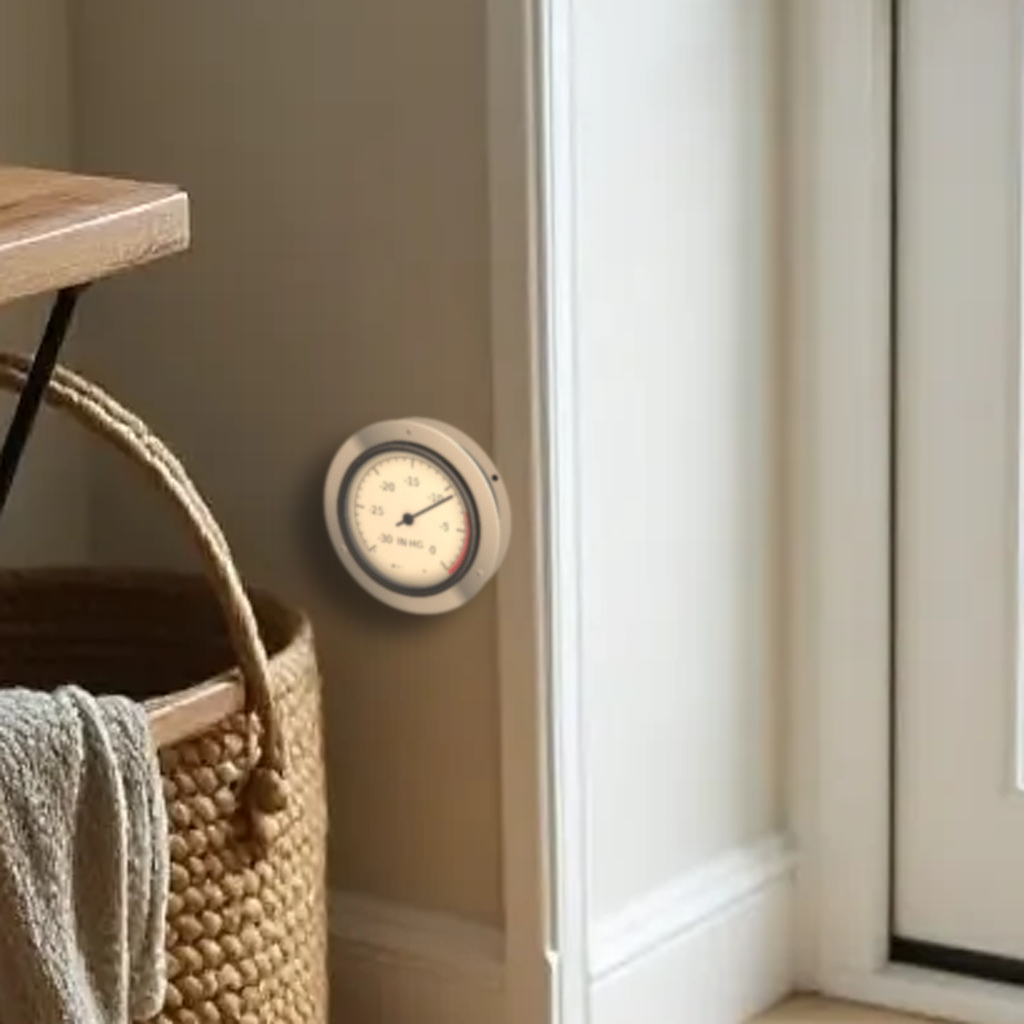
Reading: value=-9 unit=inHg
